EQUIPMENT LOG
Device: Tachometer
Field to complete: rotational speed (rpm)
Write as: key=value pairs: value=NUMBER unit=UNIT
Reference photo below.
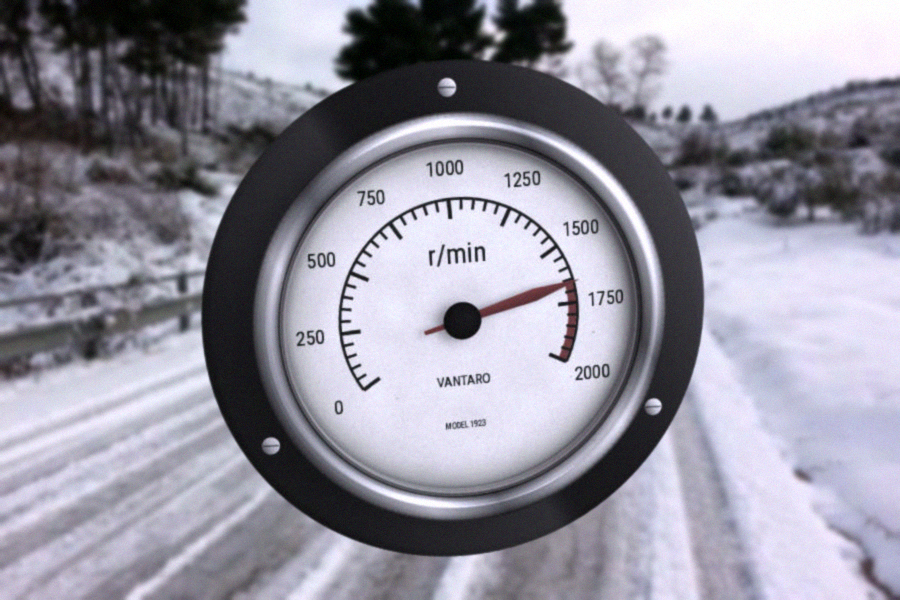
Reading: value=1650 unit=rpm
